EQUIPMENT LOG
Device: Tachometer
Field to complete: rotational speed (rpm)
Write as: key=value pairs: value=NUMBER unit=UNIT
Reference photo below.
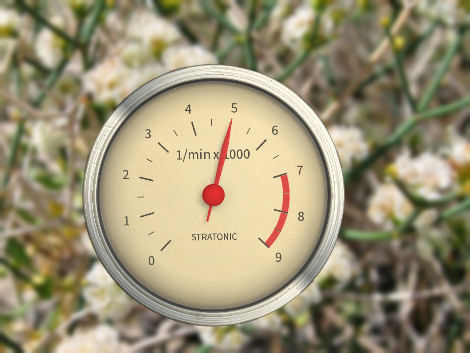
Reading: value=5000 unit=rpm
